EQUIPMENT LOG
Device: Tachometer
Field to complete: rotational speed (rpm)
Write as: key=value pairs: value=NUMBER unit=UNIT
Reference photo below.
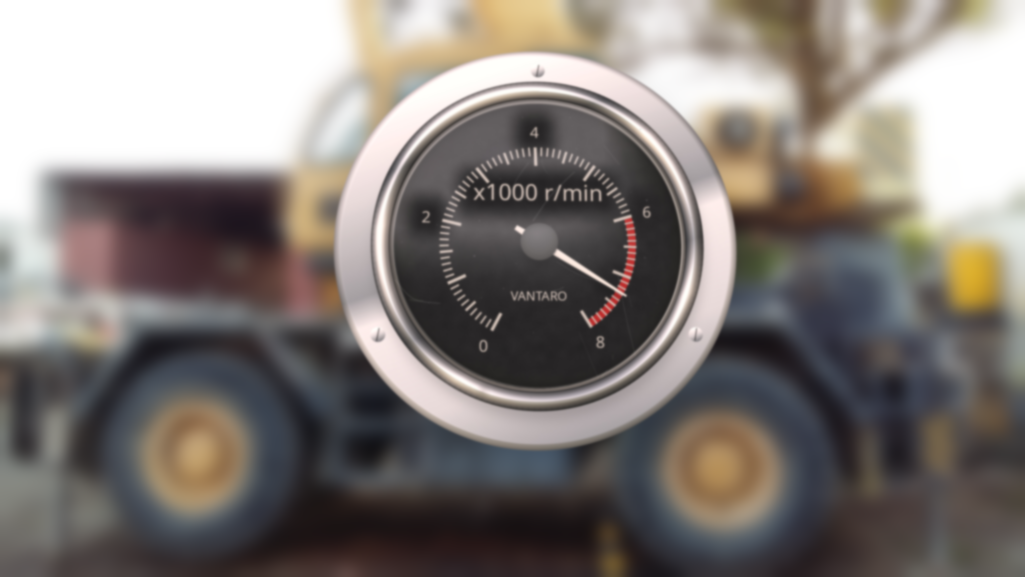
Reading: value=7300 unit=rpm
